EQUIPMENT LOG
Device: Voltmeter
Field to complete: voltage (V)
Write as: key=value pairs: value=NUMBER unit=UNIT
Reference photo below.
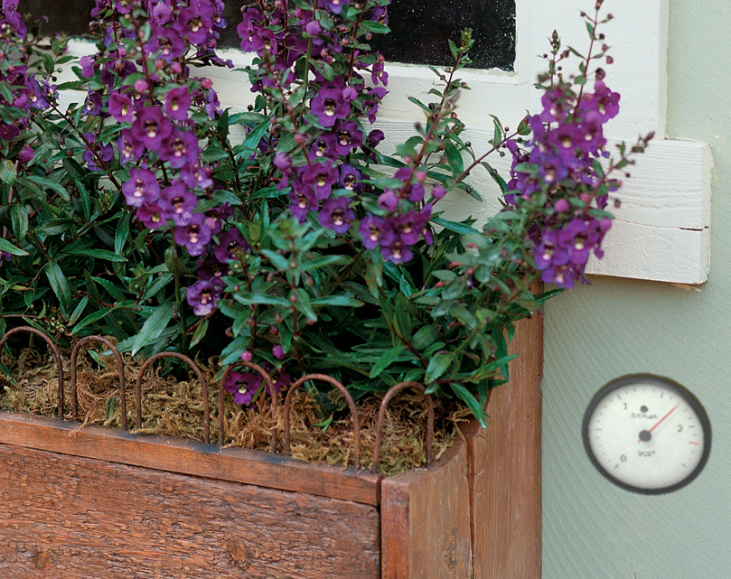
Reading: value=1.7 unit=V
